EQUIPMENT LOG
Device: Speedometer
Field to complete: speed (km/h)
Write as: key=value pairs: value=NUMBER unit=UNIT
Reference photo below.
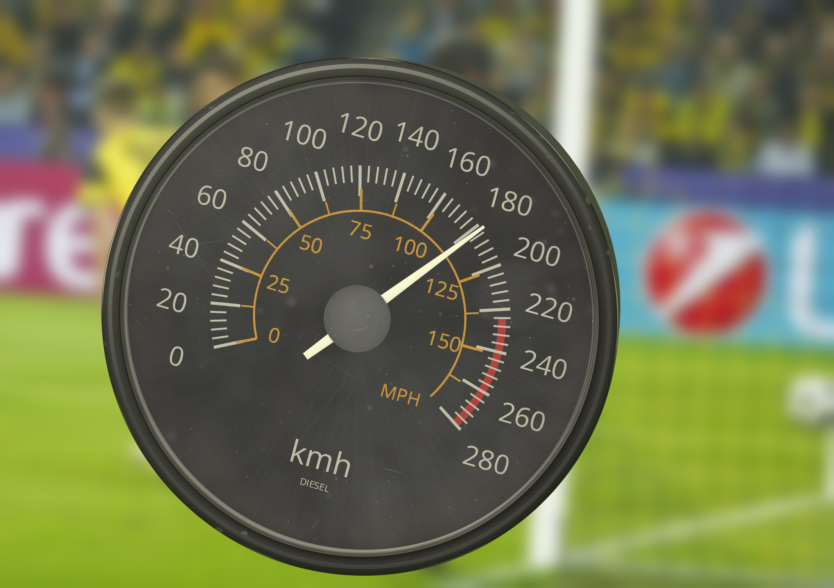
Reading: value=182 unit=km/h
